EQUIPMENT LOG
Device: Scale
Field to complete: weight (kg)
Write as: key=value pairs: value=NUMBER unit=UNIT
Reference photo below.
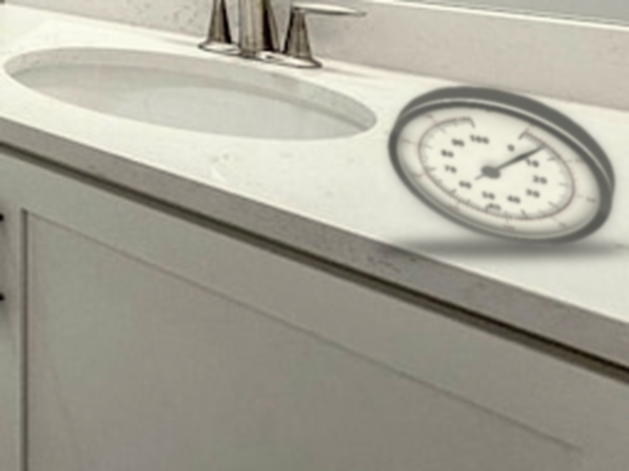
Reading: value=5 unit=kg
